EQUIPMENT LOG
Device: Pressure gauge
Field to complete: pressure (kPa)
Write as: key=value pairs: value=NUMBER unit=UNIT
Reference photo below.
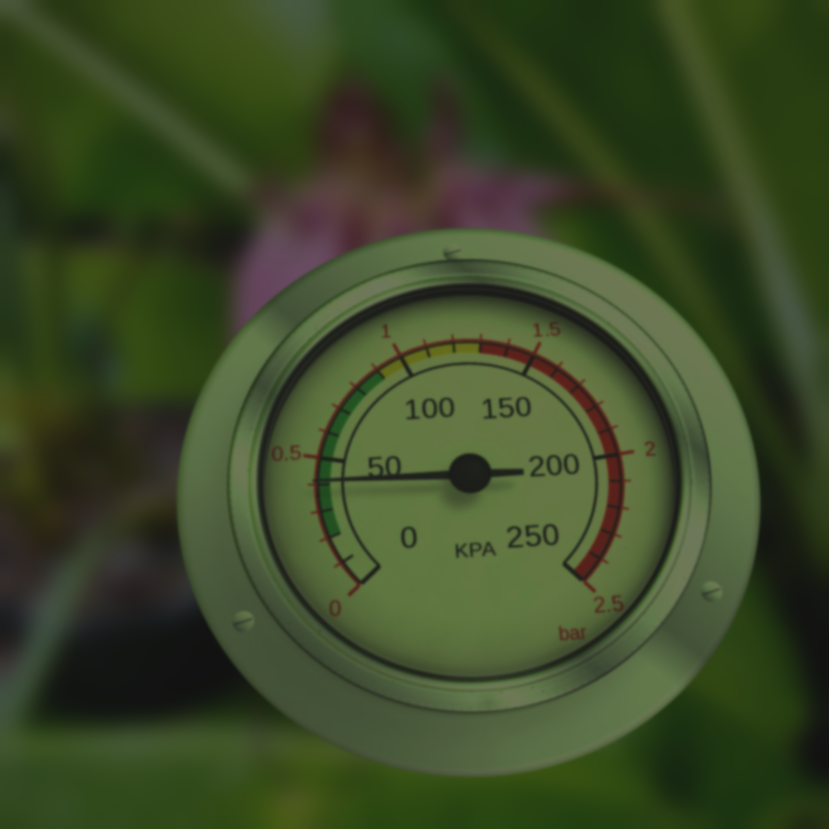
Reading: value=40 unit=kPa
